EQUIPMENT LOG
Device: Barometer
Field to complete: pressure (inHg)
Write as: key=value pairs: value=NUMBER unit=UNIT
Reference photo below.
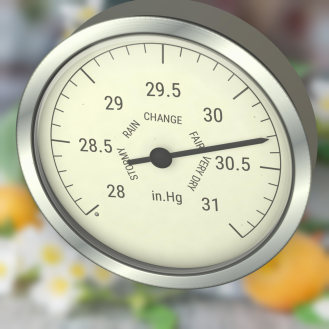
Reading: value=30.3 unit=inHg
